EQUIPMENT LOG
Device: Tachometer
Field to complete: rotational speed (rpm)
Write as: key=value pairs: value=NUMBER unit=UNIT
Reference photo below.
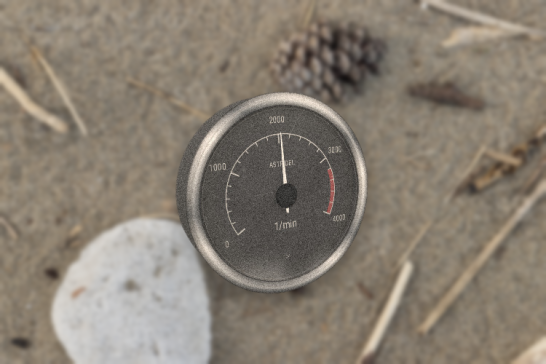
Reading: value=2000 unit=rpm
